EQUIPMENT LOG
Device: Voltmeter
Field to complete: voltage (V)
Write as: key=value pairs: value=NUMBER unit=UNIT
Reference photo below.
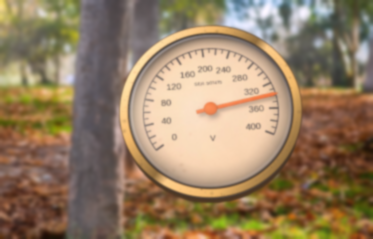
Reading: value=340 unit=V
